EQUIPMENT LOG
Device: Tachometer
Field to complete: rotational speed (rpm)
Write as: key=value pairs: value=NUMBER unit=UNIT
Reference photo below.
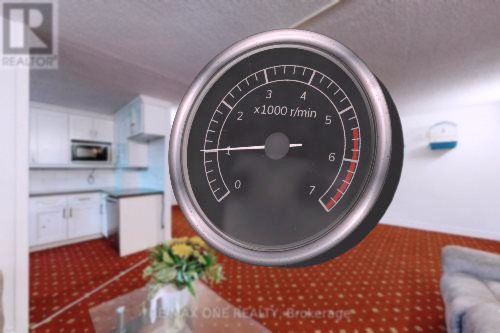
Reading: value=1000 unit=rpm
